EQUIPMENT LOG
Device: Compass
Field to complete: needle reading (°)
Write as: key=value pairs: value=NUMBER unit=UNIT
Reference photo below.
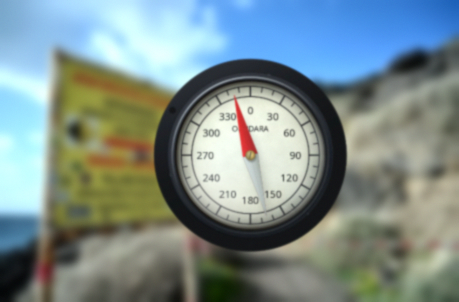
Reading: value=345 unit=°
